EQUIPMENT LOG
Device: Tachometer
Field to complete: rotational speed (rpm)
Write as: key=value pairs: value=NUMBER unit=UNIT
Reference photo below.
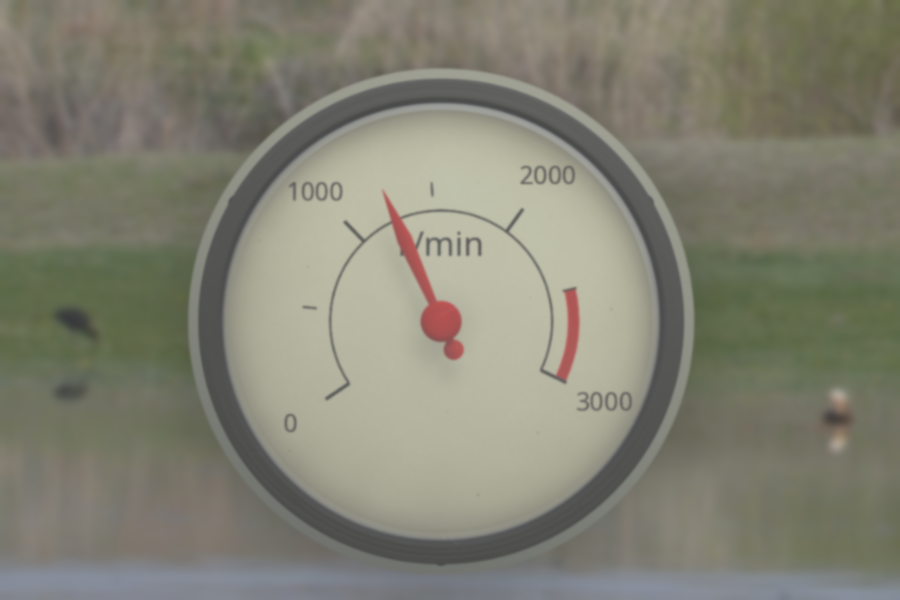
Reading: value=1250 unit=rpm
